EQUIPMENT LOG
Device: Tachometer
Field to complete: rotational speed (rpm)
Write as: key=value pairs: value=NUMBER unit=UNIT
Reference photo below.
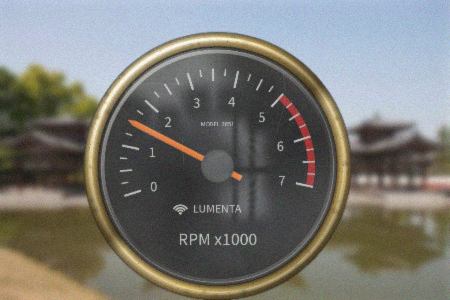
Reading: value=1500 unit=rpm
